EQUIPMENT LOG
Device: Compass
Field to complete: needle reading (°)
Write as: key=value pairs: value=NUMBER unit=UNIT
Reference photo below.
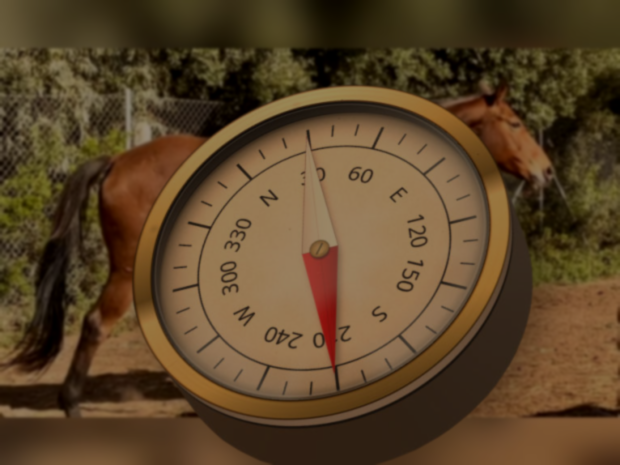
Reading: value=210 unit=°
